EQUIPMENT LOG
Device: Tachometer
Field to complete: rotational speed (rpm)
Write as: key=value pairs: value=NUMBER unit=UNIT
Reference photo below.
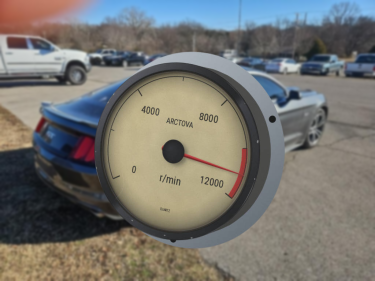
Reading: value=11000 unit=rpm
